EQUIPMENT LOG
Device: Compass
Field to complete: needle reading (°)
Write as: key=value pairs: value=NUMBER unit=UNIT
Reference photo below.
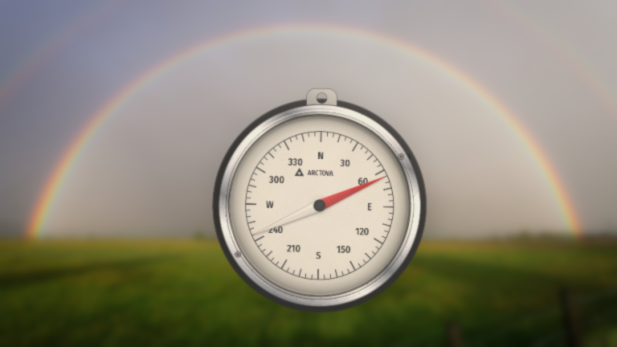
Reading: value=65 unit=°
